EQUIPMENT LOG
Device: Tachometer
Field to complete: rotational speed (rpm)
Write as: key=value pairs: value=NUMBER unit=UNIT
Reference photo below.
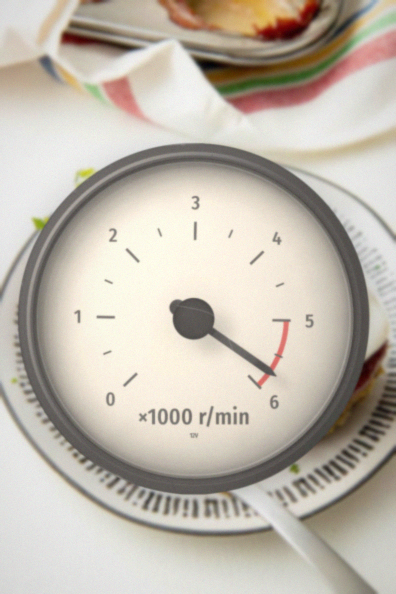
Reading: value=5750 unit=rpm
